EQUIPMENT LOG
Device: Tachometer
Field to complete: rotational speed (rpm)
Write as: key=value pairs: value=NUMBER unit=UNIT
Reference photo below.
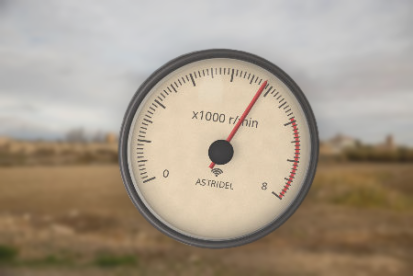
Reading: value=4800 unit=rpm
